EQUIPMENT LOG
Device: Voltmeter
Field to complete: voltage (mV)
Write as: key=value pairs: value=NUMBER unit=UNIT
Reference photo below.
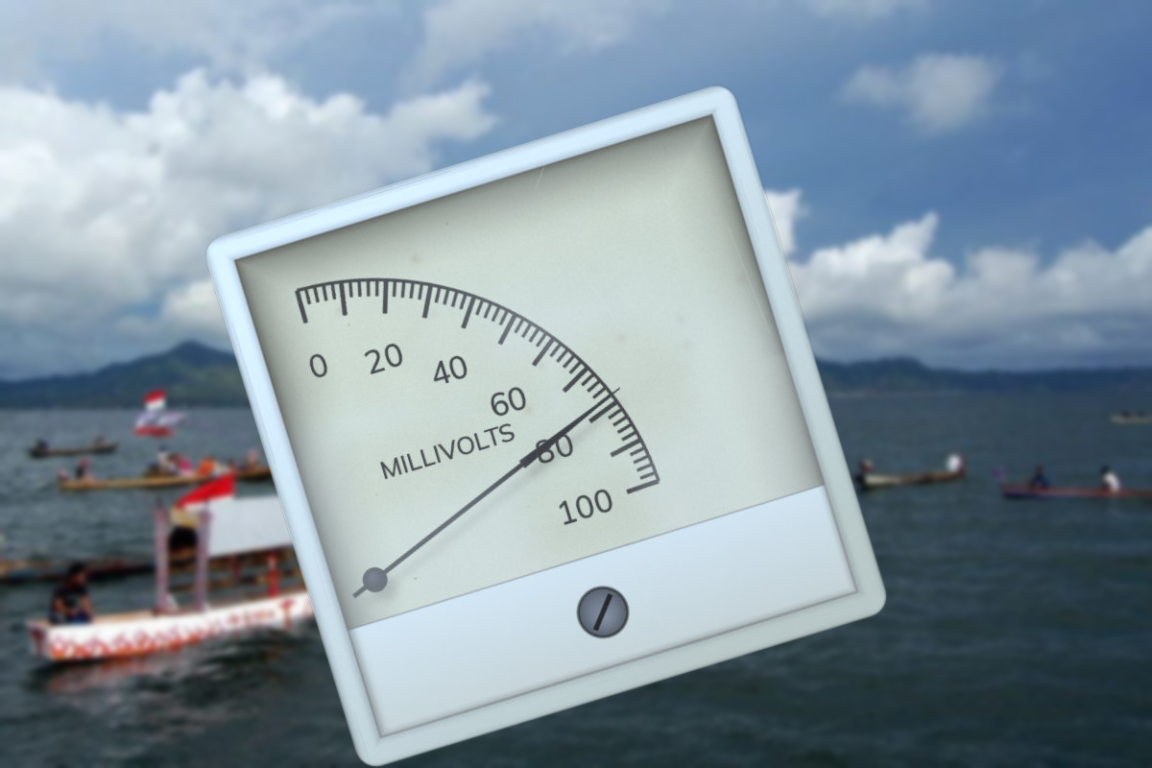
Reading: value=78 unit=mV
